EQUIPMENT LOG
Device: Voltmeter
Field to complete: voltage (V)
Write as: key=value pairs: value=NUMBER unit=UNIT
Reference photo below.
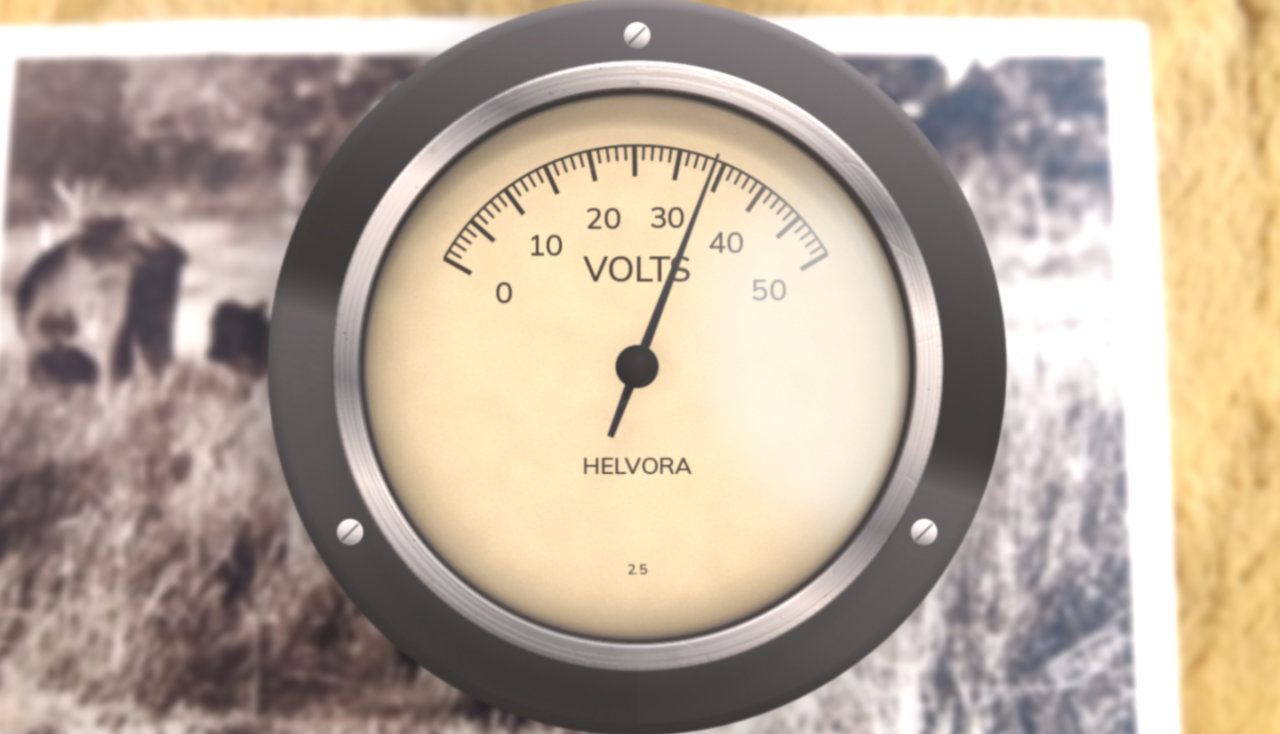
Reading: value=34 unit=V
